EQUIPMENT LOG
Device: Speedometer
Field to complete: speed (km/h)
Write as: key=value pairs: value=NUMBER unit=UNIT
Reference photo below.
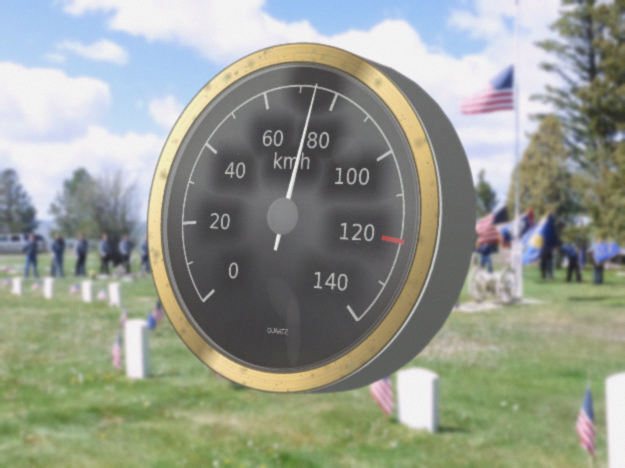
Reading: value=75 unit=km/h
